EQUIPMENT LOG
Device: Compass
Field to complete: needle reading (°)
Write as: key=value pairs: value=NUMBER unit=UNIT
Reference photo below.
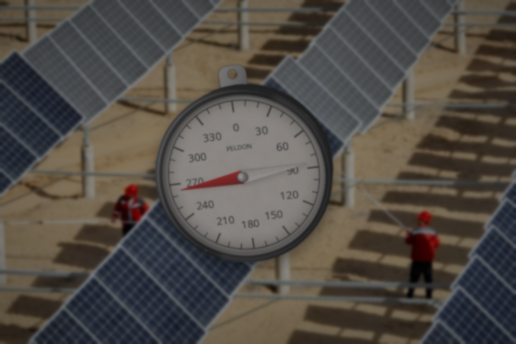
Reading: value=265 unit=°
